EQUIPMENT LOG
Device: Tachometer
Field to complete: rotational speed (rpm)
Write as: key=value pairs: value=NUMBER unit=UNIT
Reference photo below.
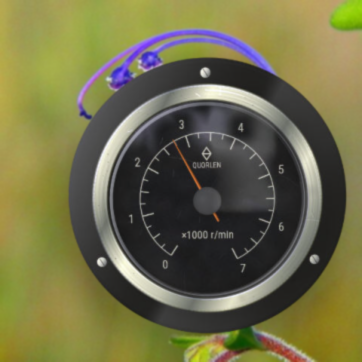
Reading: value=2750 unit=rpm
